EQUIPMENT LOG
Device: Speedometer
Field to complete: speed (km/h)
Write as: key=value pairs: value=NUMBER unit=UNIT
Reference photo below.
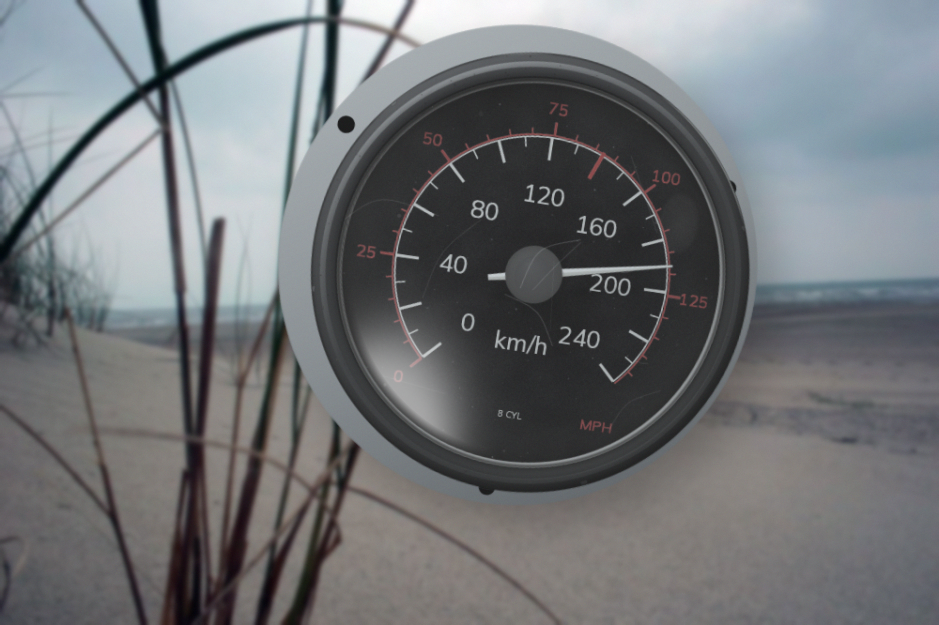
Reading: value=190 unit=km/h
